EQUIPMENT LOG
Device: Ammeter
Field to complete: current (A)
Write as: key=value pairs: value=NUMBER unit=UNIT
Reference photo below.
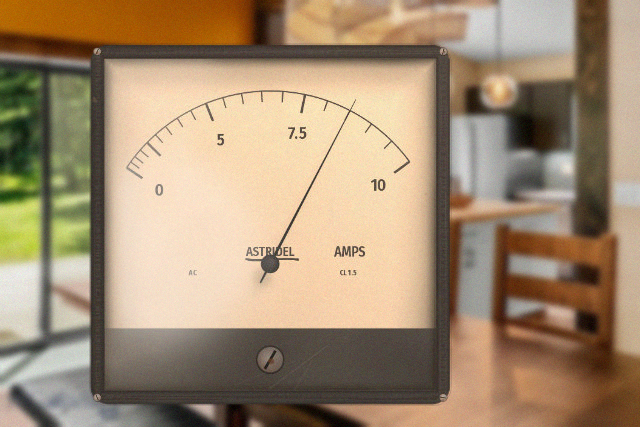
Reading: value=8.5 unit=A
